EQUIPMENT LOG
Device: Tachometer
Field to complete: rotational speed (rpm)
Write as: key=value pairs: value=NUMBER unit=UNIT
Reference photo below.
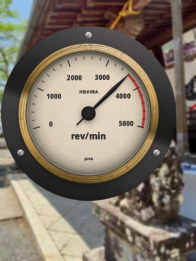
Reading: value=3600 unit=rpm
